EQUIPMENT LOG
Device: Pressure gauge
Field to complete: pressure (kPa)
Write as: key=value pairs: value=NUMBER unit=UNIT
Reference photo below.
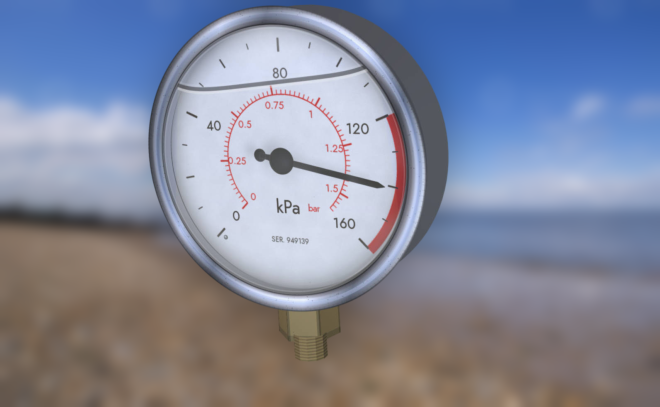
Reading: value=140 unit=kPa
